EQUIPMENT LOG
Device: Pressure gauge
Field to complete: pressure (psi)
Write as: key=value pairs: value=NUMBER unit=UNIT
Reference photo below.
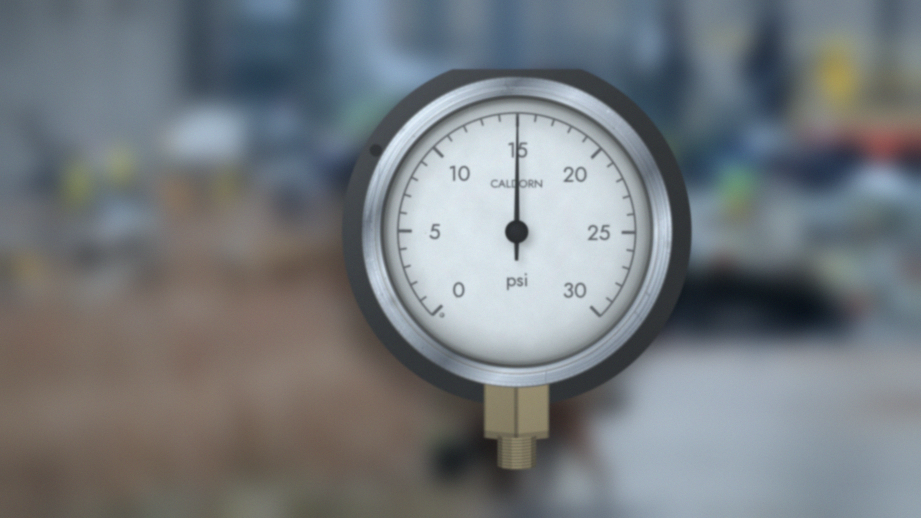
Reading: value=15 unit=psi
